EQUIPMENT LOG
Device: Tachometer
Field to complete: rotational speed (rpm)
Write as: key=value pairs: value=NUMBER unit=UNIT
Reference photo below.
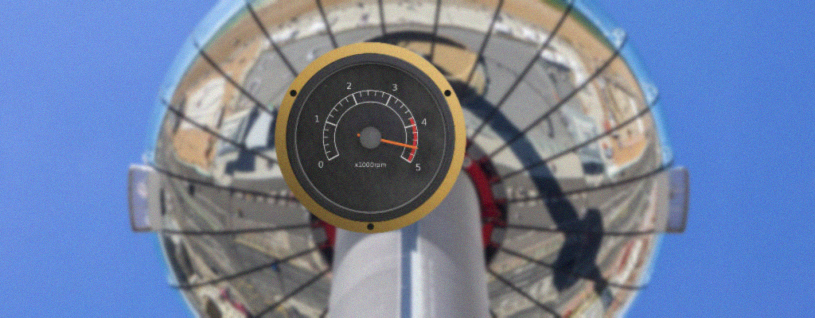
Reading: value=4600 unit=rpm
